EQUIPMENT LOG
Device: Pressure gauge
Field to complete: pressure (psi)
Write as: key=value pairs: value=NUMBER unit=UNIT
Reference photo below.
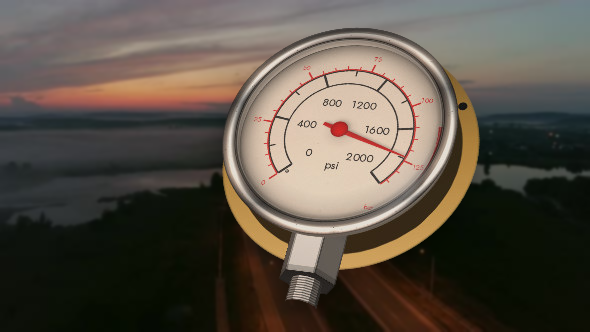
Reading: value=1800 unit=psi
